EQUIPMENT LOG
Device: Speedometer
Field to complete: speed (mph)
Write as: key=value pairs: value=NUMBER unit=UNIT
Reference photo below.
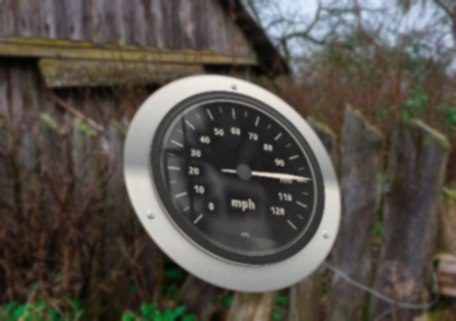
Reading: value=100 unit=mph
